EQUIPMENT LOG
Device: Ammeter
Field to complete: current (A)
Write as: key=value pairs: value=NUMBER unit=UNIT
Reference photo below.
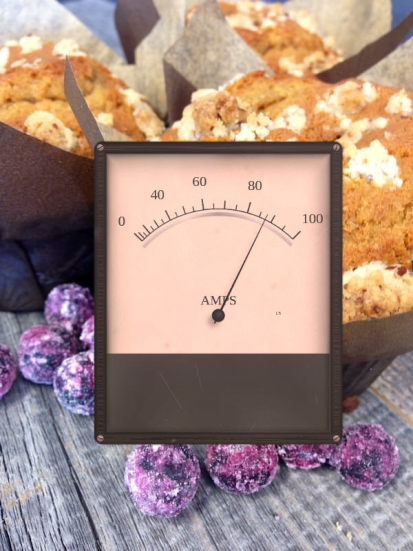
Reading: value=87.5 unit=A
